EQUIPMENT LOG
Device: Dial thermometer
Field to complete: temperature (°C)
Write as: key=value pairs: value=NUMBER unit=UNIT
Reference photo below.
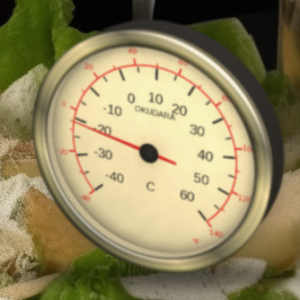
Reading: value=-20 unit=°C
